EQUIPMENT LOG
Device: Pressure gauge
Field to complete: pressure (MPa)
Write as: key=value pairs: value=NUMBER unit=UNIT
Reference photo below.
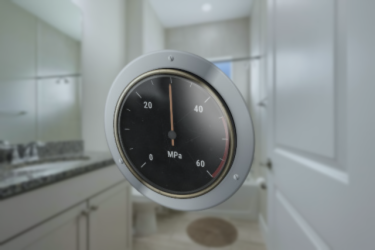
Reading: value=30 unit=MPa
